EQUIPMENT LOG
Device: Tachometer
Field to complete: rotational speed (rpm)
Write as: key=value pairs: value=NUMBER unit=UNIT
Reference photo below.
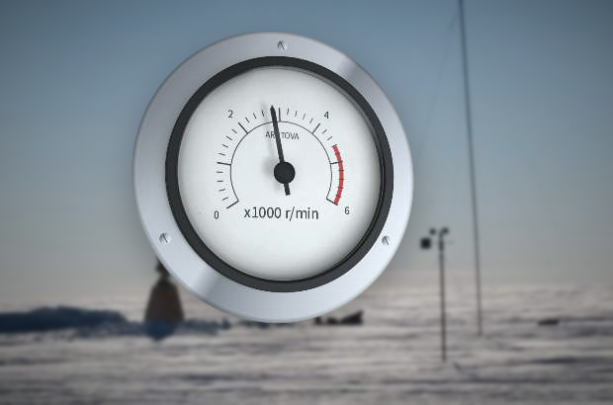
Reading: value=2800 unit=rpm
